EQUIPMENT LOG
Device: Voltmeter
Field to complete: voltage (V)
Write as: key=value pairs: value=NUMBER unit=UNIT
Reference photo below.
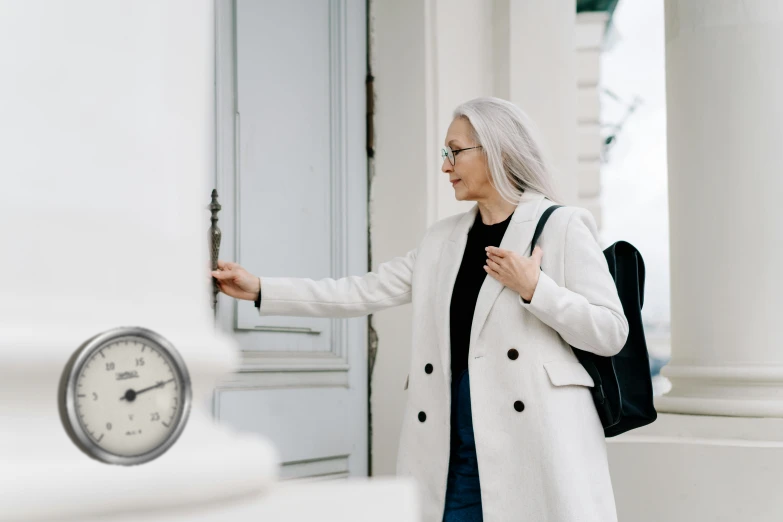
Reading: value=20 unit=V
